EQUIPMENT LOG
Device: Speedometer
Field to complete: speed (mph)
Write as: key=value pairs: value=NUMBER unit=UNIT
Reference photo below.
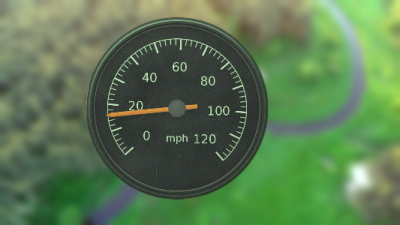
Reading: value=16 unit=mph
